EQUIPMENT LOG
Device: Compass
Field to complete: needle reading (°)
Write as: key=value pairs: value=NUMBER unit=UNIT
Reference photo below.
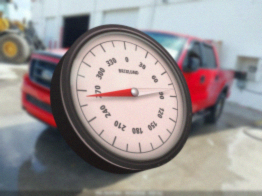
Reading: value=262.5 unit=°
